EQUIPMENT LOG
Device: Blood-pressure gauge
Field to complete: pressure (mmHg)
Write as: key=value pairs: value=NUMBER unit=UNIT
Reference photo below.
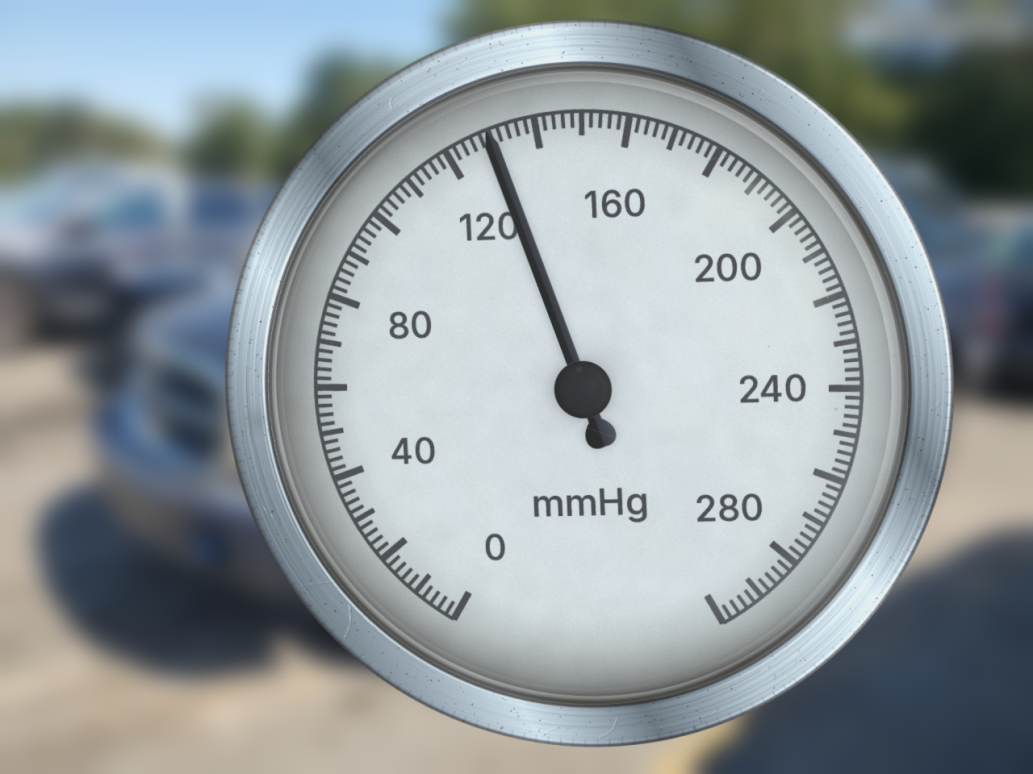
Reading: value=130 unit=mmHg
